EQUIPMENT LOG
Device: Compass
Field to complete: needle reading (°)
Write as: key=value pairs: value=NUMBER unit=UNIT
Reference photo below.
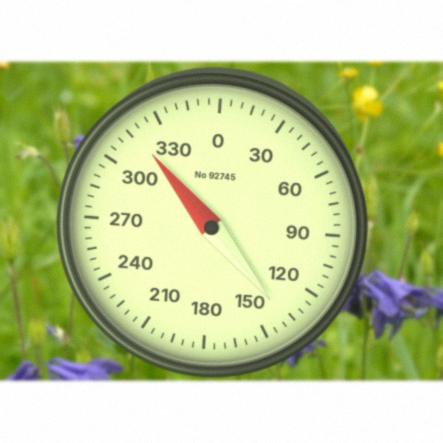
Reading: value=317.5 unit=°
